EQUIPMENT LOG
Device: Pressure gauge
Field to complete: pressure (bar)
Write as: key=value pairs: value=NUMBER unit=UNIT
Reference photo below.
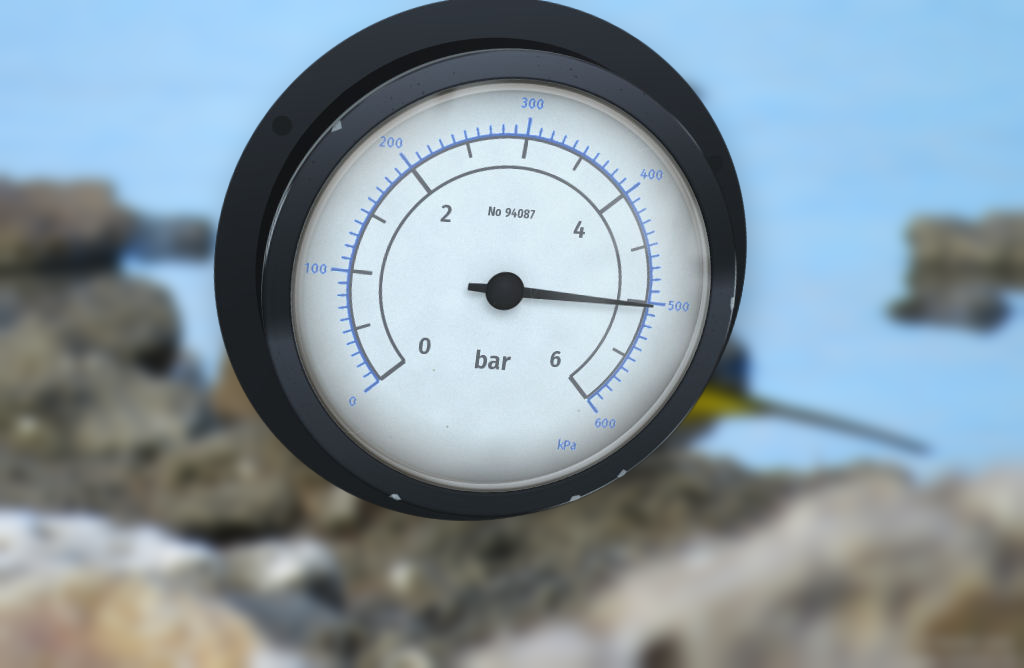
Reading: value=5 unit=bar
